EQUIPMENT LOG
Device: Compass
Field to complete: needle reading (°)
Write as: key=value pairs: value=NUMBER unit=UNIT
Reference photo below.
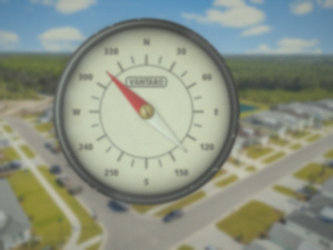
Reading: value=315 unit=°
